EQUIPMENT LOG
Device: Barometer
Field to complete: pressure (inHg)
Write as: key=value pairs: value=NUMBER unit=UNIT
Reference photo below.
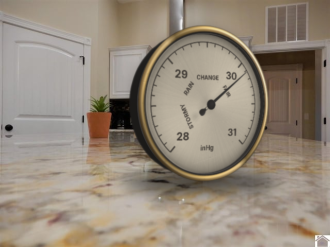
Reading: value=30.1 unit=inHg
